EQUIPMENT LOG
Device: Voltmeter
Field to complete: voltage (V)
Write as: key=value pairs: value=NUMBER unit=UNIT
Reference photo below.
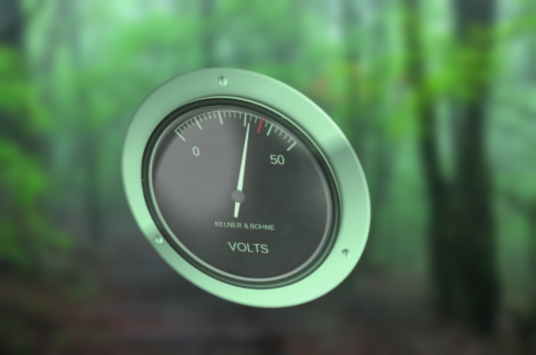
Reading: value=32 unit=V
